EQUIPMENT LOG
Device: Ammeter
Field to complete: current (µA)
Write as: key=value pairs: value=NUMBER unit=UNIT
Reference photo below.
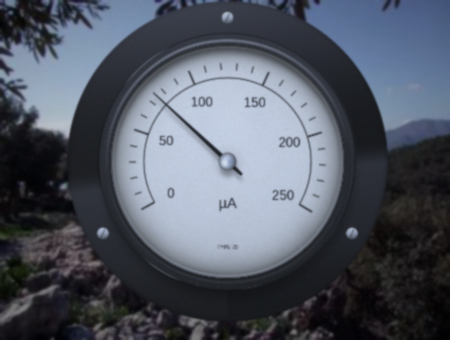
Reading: value=75 unit=µA
